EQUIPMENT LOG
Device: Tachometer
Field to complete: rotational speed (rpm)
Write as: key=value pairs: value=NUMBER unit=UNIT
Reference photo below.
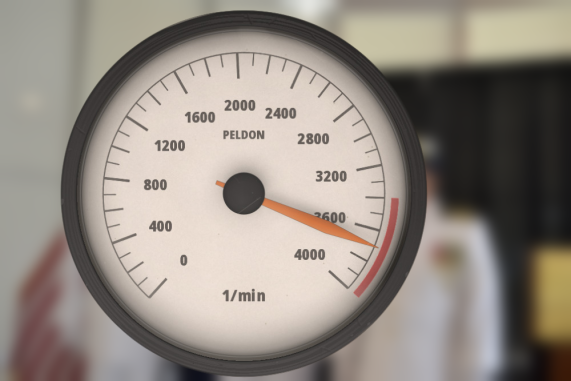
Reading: value=3700 unit=rpm
